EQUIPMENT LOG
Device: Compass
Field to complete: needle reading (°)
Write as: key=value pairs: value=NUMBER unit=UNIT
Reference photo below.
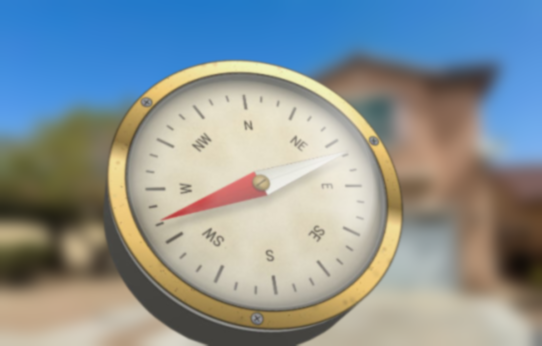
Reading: value=250 unit=°
